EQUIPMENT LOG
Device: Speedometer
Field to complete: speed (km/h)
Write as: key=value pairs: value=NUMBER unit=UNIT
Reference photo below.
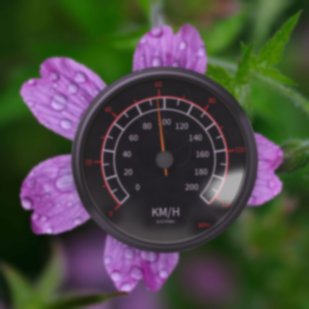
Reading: value=95 unit=km/h
